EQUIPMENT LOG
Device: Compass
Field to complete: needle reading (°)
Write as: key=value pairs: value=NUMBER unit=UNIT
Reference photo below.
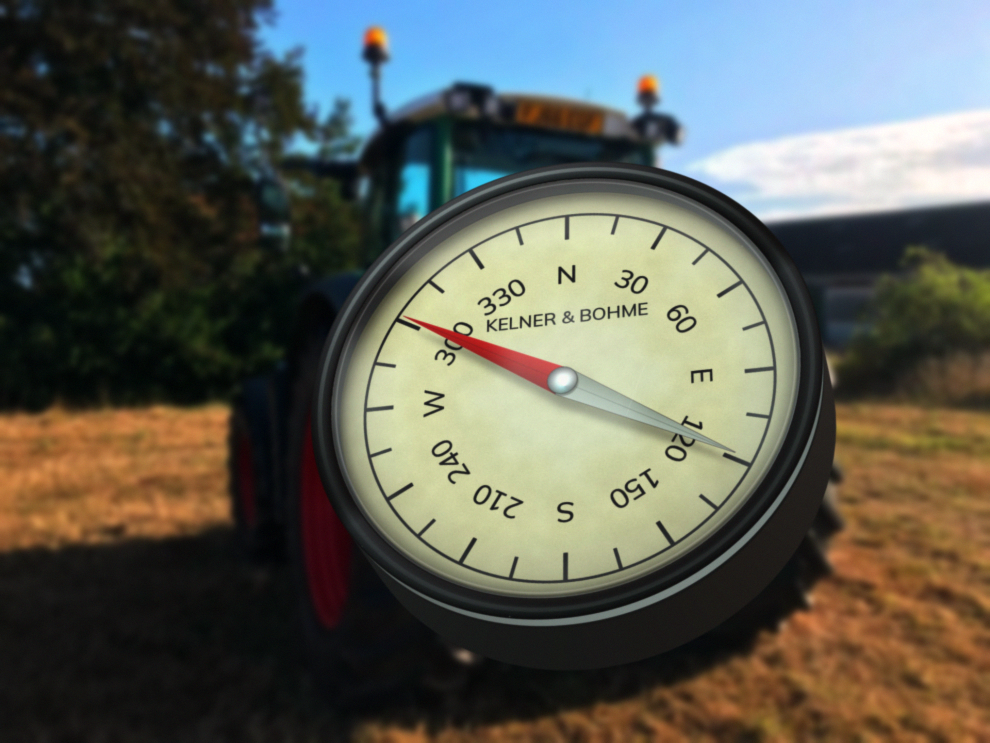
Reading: value=300 unit=°
